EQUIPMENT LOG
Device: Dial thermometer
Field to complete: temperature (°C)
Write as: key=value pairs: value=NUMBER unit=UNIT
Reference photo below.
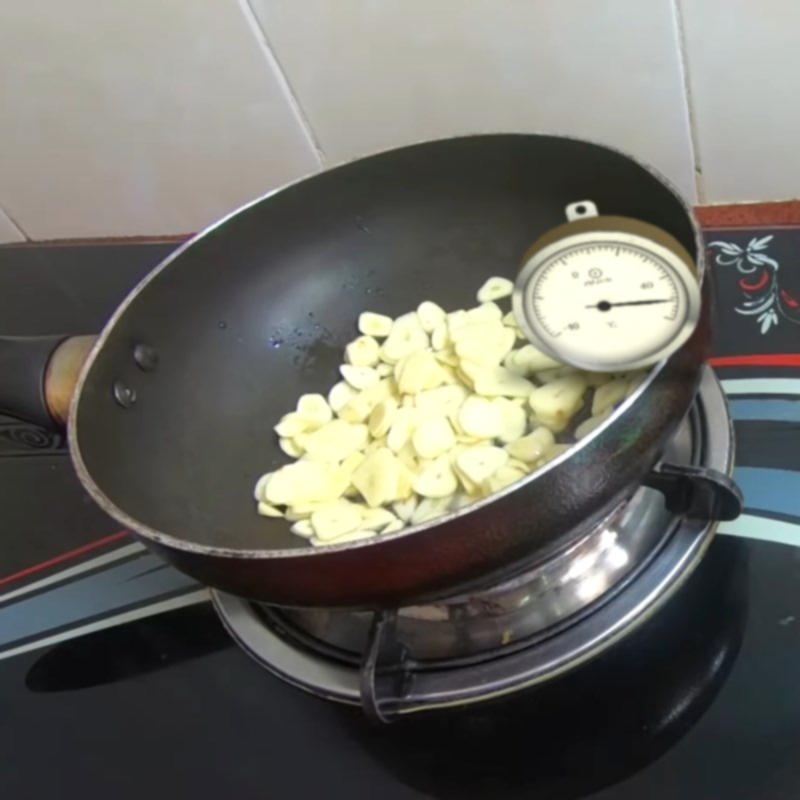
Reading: value=50 unit=°C
